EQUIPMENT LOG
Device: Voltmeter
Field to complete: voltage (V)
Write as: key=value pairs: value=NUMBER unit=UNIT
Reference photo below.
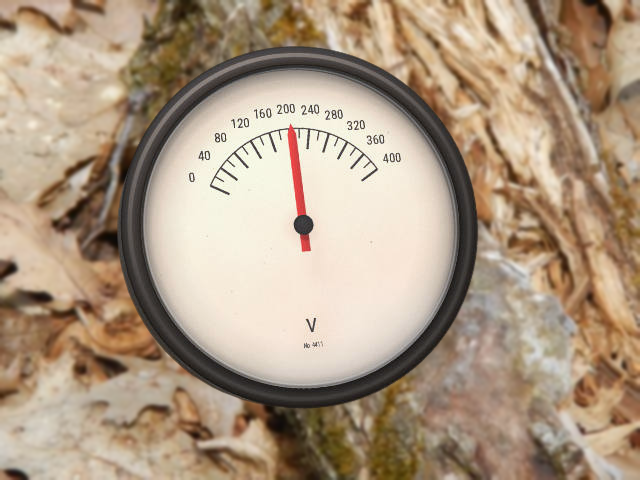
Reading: value=200 unit=V
